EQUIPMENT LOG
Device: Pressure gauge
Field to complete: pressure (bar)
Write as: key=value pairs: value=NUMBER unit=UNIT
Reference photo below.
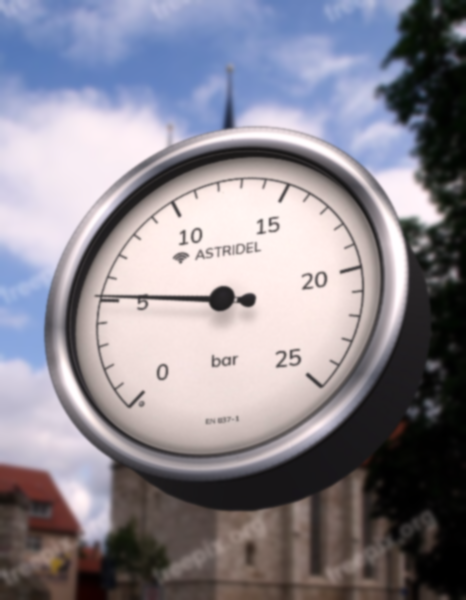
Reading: value=5 unit=bar
